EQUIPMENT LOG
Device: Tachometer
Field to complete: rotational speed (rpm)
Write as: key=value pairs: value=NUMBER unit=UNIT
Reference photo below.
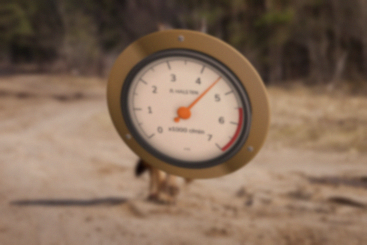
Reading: value=4500 unit=rpm
